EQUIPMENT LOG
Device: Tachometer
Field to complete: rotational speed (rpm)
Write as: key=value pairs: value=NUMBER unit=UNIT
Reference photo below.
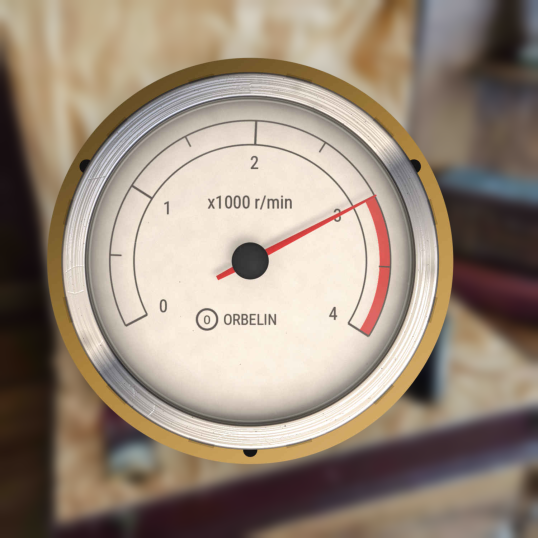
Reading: value=3000 unit=rpm
